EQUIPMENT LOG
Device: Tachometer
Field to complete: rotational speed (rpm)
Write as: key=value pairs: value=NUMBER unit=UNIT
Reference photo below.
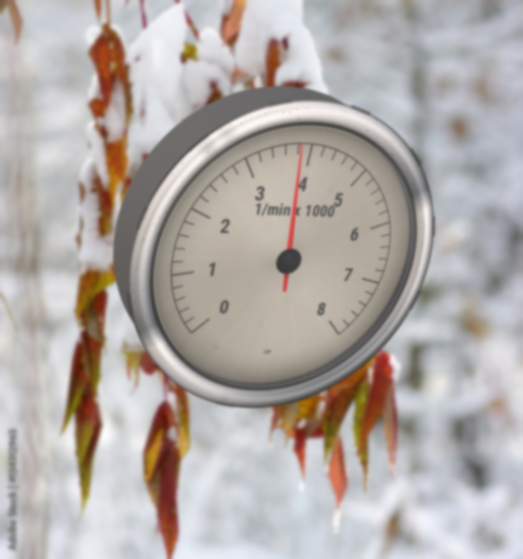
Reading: value=3800 unit=rpm
